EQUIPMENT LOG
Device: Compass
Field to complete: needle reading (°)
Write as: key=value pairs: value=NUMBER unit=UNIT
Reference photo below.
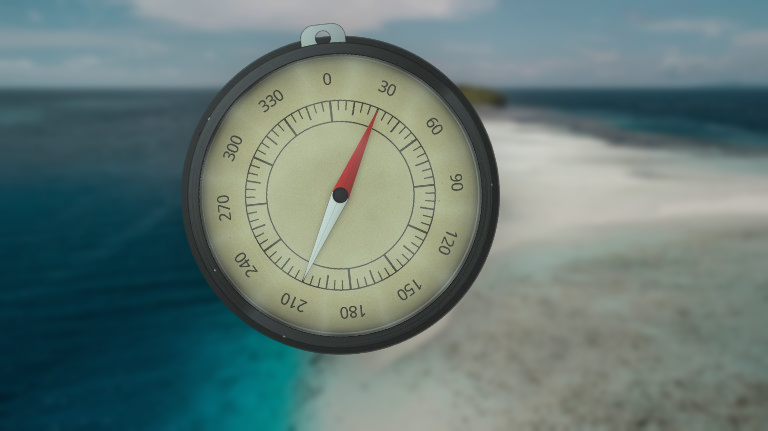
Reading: value=30 unit=°
